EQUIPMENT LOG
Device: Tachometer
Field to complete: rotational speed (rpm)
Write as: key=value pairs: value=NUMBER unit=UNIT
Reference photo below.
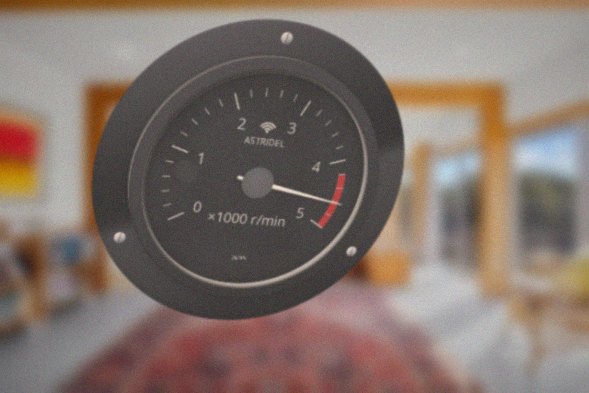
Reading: value=4600 unit=rpm
